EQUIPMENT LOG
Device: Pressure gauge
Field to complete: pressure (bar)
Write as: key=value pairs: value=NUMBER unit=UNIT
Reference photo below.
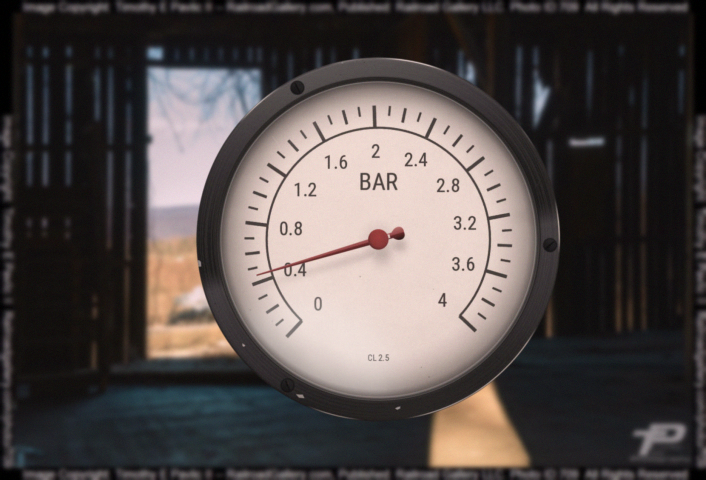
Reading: value=0.45 unit=bar
